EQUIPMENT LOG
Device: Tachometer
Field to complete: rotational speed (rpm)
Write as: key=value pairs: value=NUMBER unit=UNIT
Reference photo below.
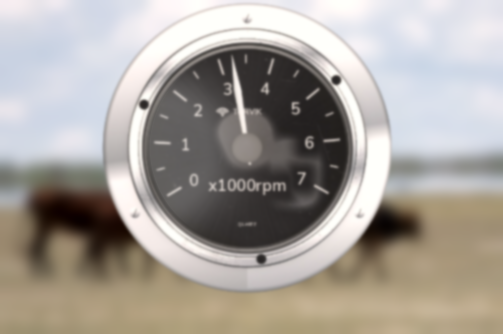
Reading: value=3250 unit=rpm
